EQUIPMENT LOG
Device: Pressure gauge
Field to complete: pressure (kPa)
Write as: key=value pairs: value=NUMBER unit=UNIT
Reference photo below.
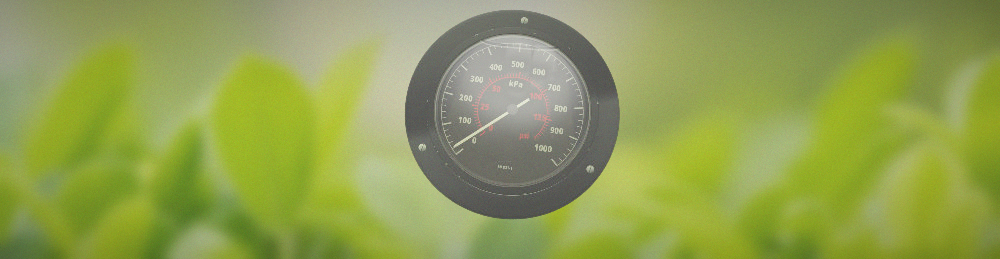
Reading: value=20 unit=kPa
